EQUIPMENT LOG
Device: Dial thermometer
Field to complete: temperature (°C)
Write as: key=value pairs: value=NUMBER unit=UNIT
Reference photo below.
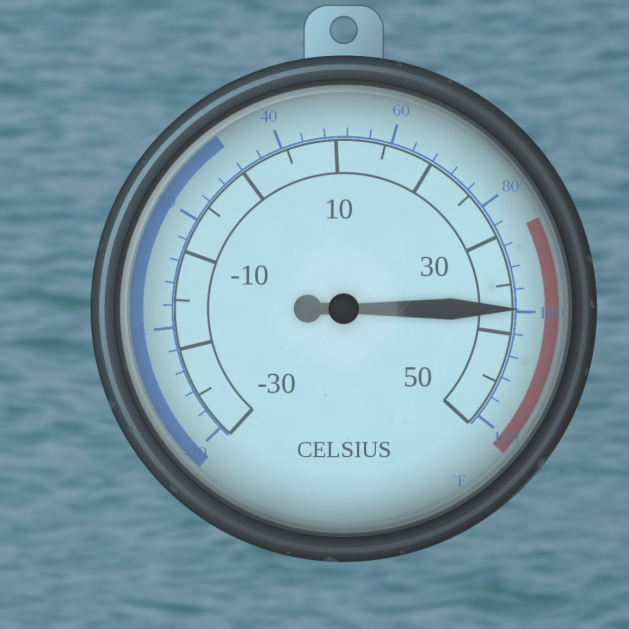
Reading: value=37.5 unit=°C
